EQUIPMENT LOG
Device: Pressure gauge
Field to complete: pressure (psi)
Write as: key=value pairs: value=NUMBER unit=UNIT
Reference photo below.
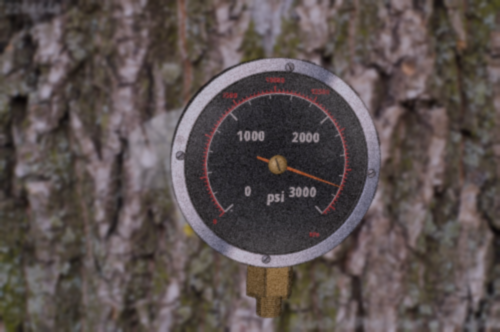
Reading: value=2700 unit=psi
